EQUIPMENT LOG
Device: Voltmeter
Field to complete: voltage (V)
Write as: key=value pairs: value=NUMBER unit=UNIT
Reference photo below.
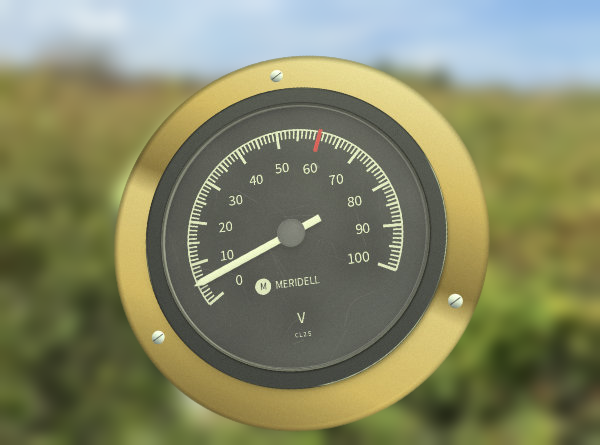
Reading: value=5 unit=V
